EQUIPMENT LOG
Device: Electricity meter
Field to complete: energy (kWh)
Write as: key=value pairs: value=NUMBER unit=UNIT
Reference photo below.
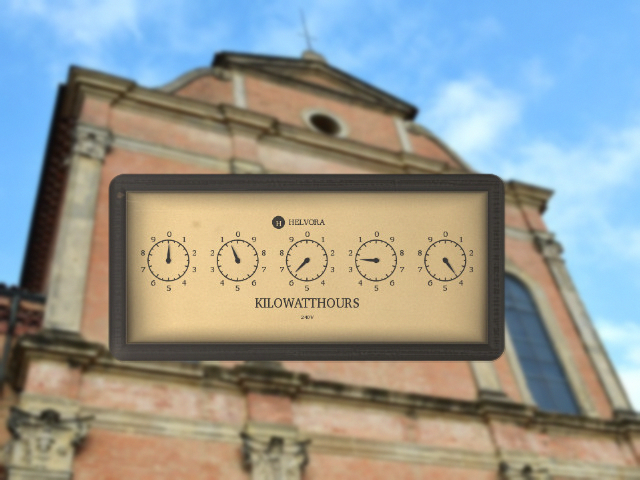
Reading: value=624 unit=kWh
